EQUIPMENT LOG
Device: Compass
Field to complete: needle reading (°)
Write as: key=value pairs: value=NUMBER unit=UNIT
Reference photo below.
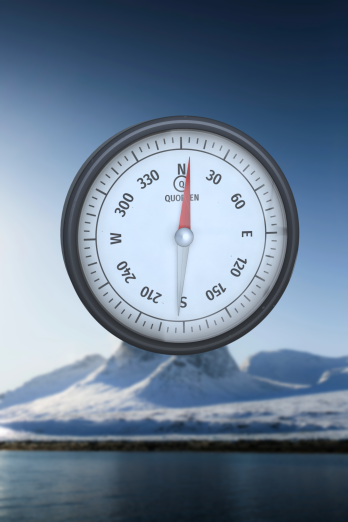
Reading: value=5 unit=°
